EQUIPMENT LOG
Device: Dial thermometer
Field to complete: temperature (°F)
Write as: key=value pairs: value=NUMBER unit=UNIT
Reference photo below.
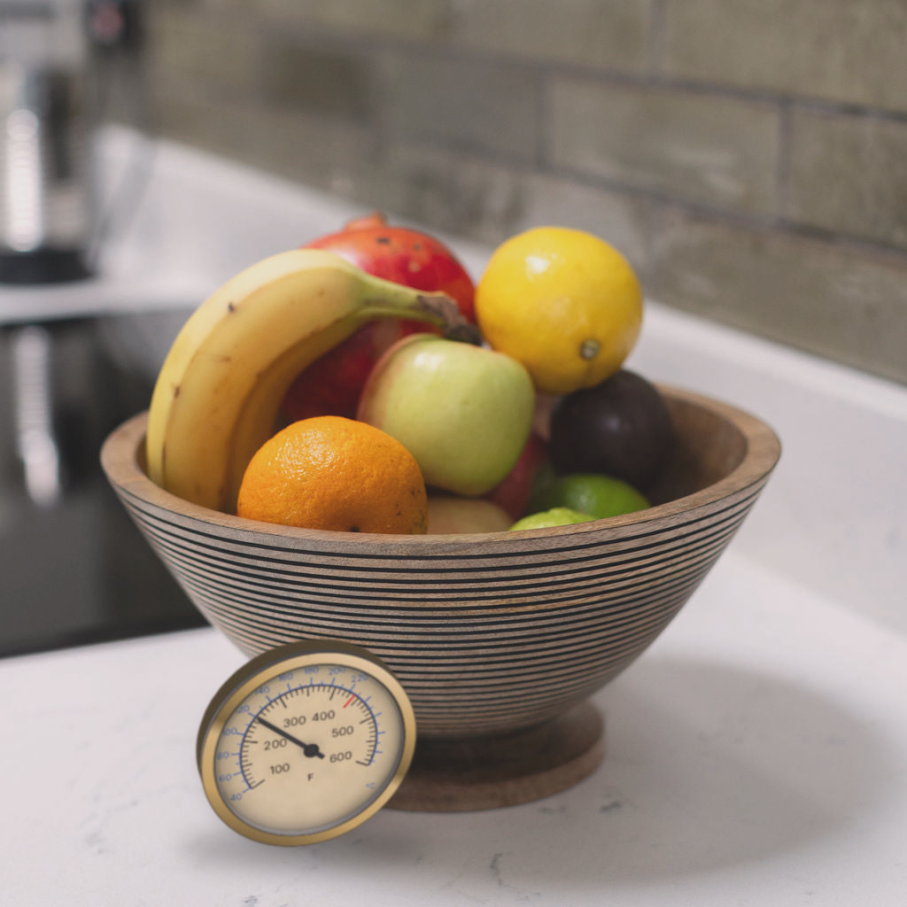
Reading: value=250 unit=°F
